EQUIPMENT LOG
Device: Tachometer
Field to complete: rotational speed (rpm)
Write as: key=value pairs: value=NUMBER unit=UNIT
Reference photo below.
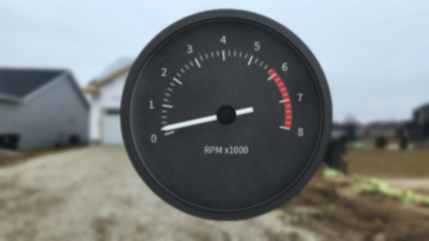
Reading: value=200 unit=rpm
